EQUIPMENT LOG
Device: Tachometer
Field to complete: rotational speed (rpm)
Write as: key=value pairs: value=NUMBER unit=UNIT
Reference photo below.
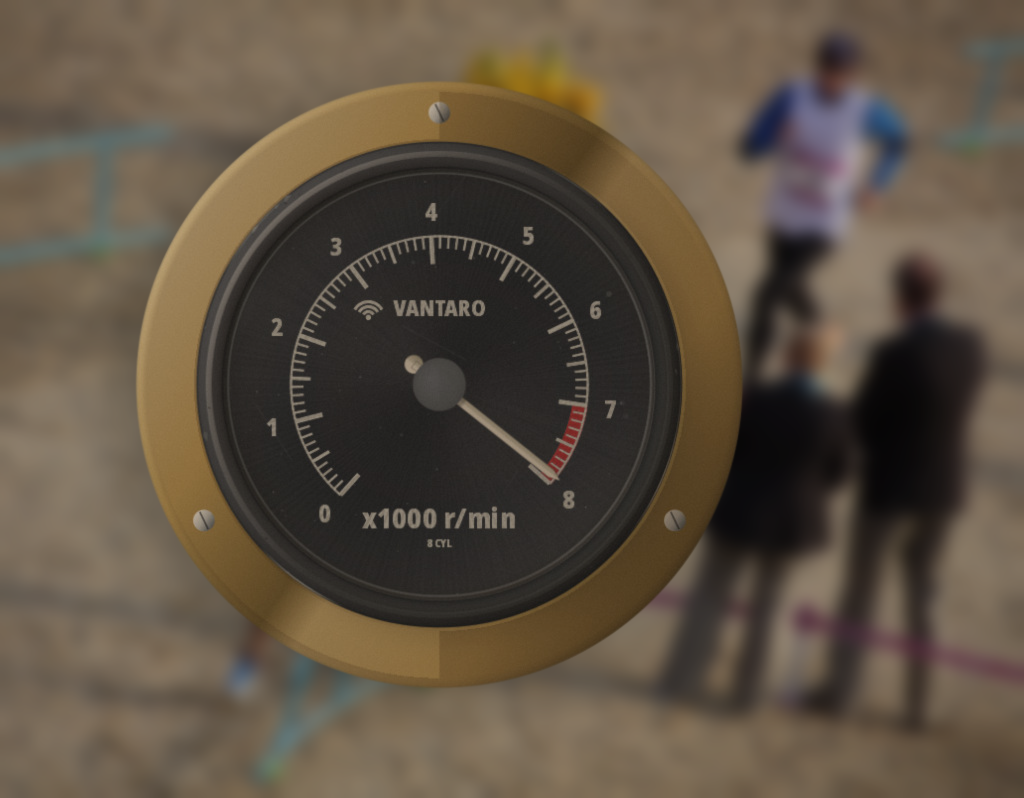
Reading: value=7900 unit=rpm
